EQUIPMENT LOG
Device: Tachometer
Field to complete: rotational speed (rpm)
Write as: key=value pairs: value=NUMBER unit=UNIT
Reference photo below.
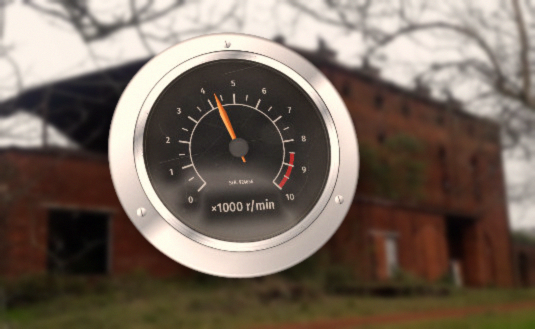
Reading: value=4250 unit=rpm
